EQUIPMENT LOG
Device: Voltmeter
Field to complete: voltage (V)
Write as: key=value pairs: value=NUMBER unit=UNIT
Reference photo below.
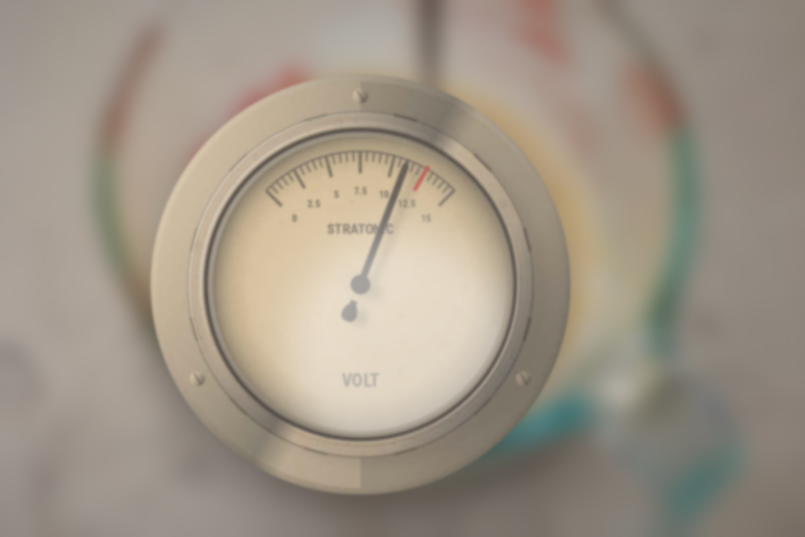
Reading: value=11 unit=V
